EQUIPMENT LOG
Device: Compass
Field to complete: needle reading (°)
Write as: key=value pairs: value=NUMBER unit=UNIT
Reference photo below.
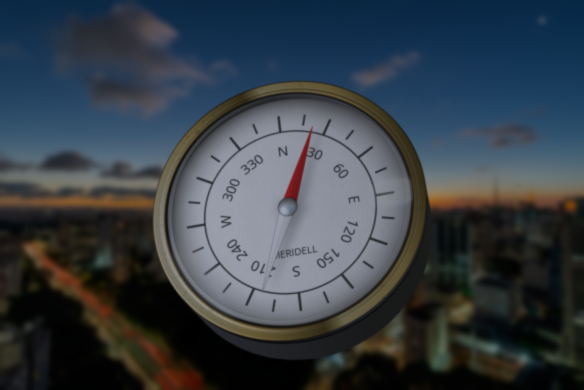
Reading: value=22.5 unit=°
